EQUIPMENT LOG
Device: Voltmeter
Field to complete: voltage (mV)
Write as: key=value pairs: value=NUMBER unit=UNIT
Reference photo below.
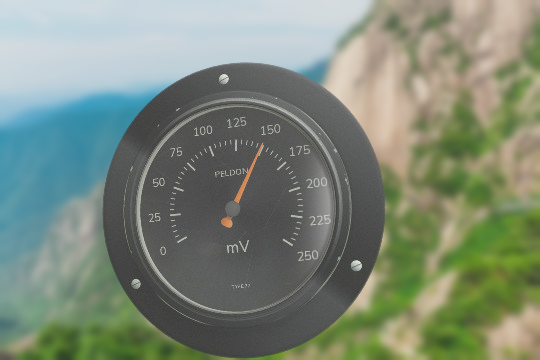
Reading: value=150 unit=mV
